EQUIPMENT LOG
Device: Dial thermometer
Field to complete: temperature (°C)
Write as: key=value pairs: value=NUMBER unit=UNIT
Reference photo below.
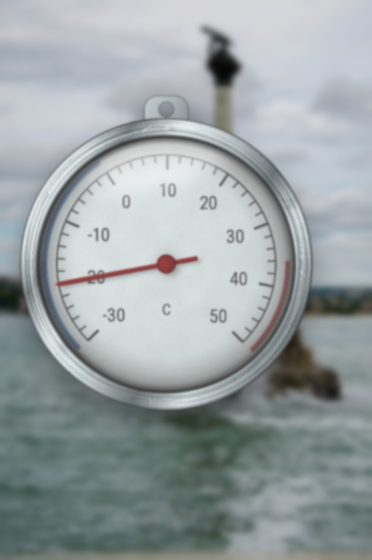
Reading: value=-20 unit=°C
